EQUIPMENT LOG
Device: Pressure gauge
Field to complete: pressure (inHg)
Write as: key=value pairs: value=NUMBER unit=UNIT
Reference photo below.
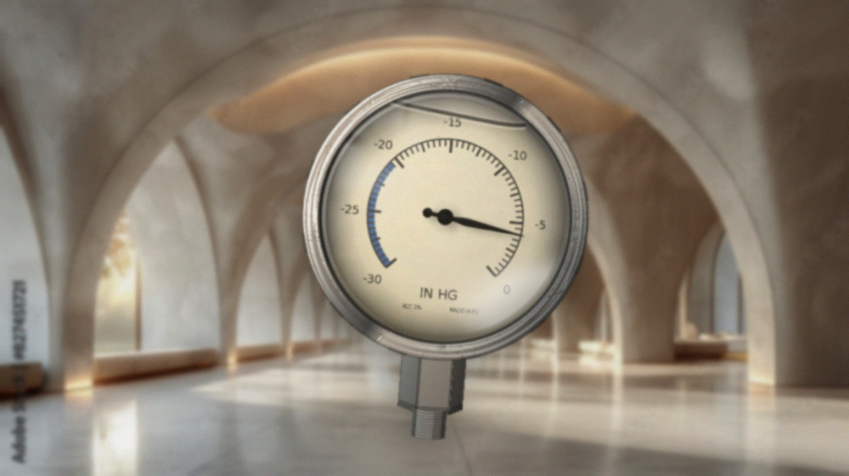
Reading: value=-4 unit=inHg
